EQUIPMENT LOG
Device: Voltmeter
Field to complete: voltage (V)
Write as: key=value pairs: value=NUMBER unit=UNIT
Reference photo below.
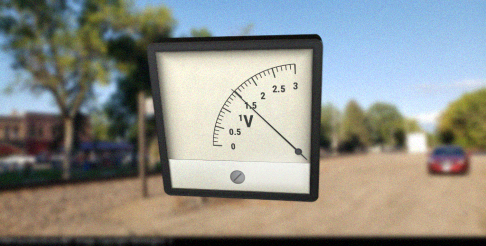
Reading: value=1.5 unit=V
